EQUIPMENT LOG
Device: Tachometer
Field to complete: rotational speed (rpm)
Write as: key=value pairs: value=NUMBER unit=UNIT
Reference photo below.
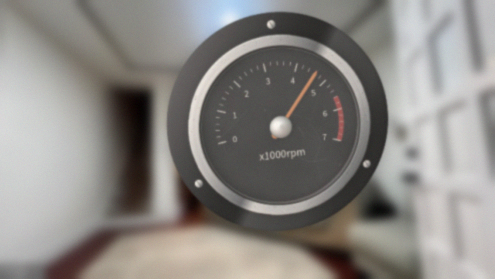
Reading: value=4600 unit=rpm
